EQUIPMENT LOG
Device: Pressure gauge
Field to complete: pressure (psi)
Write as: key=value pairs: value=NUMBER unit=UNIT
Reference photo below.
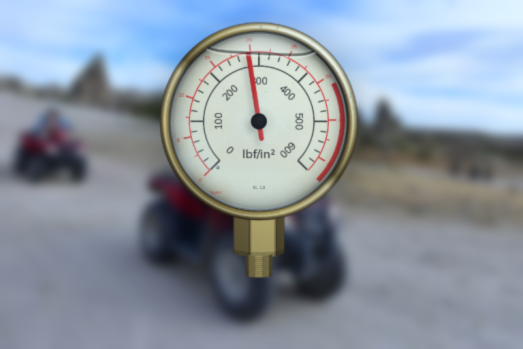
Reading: value=280 unit=psi
